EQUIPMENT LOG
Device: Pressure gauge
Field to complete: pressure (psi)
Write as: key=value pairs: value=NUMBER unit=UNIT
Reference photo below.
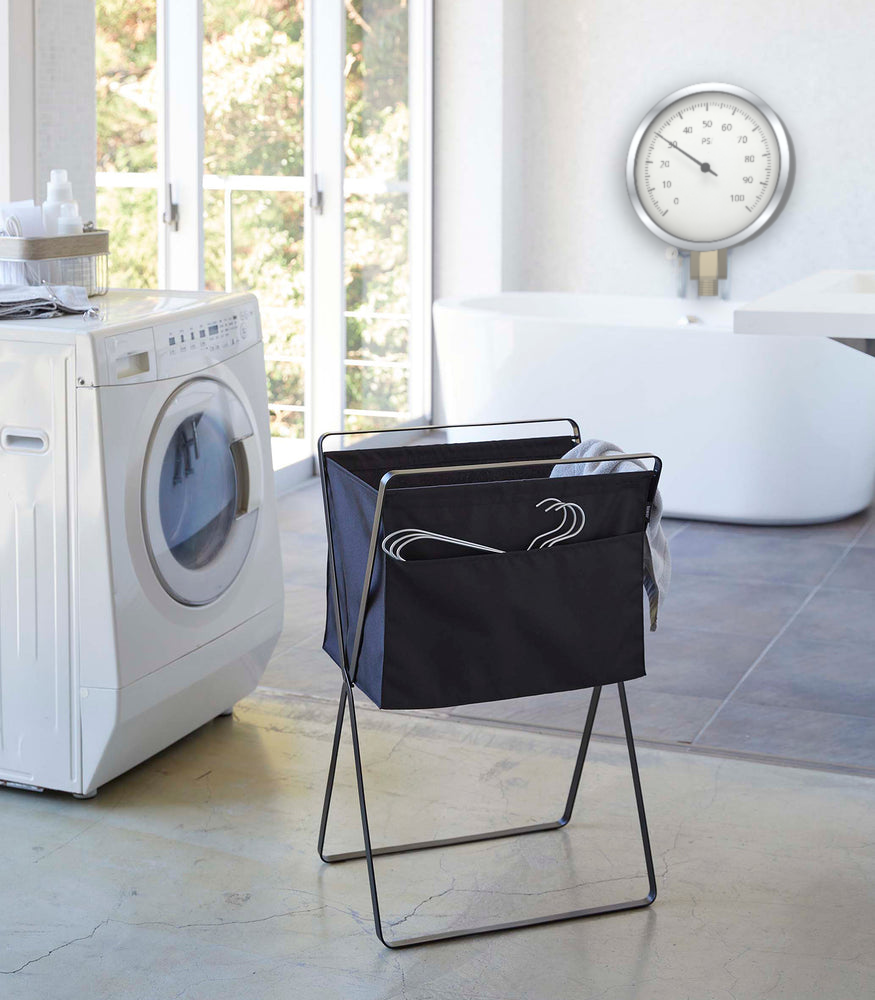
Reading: value=30 unit=psi
